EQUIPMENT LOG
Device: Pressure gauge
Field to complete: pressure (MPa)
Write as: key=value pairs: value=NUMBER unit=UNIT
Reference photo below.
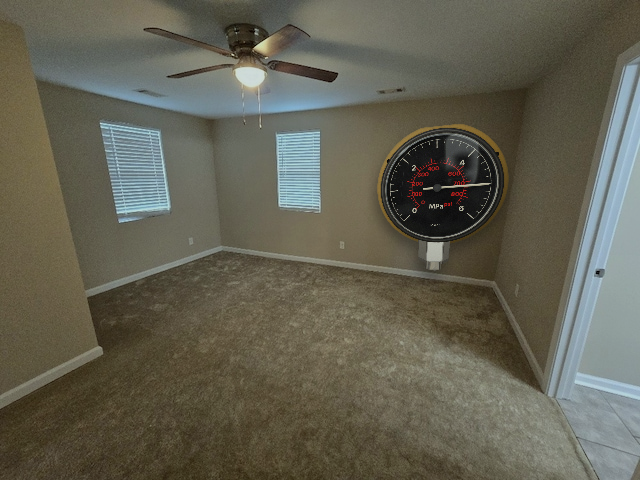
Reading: value=5 unit=MPa
